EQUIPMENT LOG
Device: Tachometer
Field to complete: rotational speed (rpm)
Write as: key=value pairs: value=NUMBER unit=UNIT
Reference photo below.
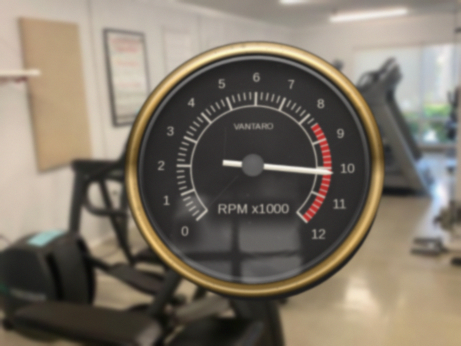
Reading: value=10200 unit=rpm
